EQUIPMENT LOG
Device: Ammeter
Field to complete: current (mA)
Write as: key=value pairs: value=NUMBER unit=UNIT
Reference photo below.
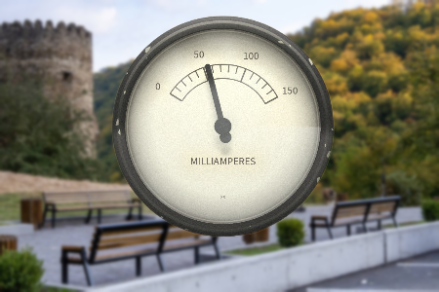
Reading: value=55 unit=mA
